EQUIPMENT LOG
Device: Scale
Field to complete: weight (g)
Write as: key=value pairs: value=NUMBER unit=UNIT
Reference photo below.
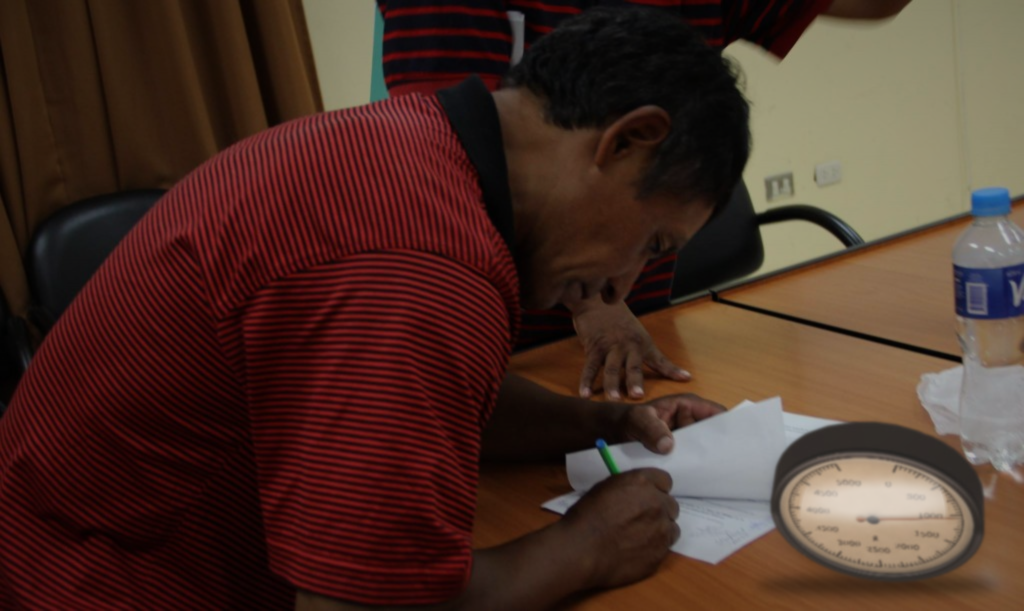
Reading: value=1000 unit=g
